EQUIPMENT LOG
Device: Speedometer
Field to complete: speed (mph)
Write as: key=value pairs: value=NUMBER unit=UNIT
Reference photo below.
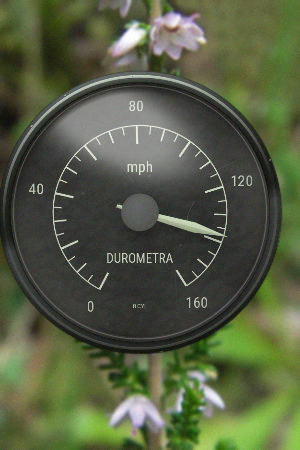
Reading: value=137.5 unit=mph
